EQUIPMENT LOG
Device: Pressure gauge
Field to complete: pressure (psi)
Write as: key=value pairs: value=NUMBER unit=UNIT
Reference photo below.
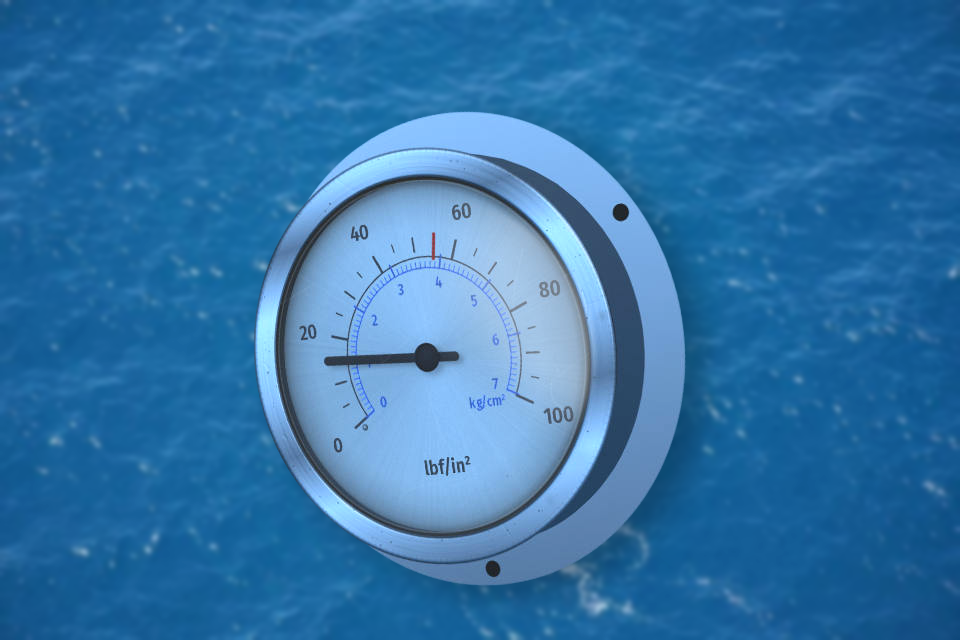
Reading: value=15 unit=psi
